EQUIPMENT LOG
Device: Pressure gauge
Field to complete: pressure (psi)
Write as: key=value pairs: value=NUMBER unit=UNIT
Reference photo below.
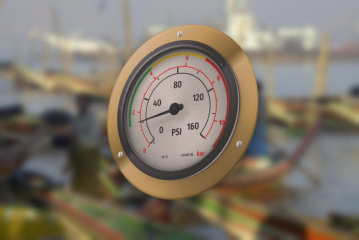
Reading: value=20 unit=psi
